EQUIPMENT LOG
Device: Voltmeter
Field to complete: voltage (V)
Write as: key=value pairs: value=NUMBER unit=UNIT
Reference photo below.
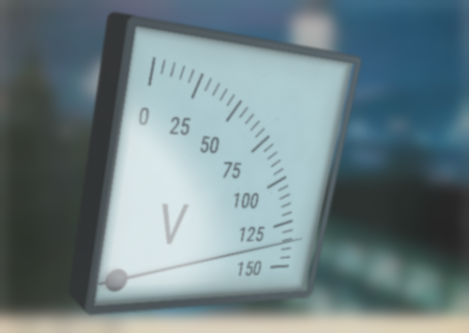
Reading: value=135 unit=V
